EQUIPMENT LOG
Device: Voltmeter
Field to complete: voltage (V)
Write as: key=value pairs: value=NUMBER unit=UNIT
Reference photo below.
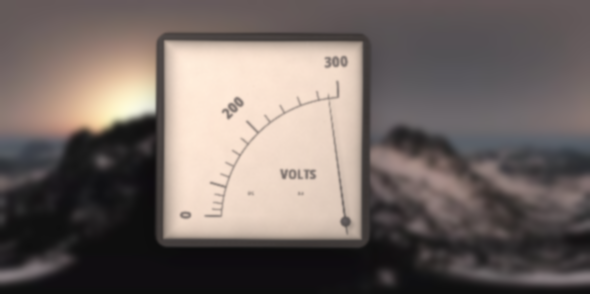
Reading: value=290 unit=V
